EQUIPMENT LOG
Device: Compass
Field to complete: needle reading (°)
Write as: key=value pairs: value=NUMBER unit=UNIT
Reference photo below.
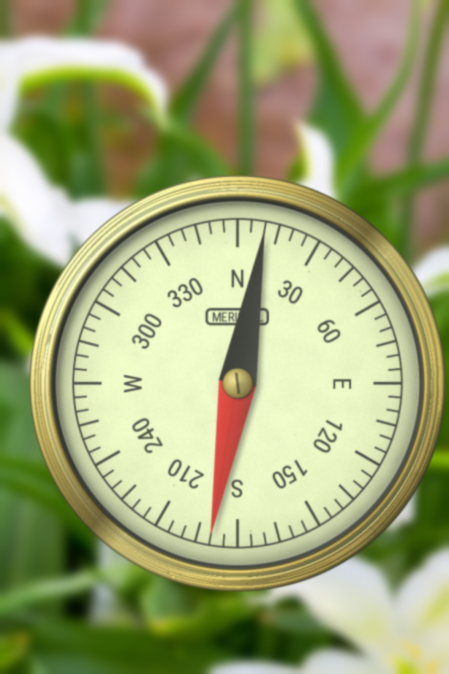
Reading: value=190 unit=°
